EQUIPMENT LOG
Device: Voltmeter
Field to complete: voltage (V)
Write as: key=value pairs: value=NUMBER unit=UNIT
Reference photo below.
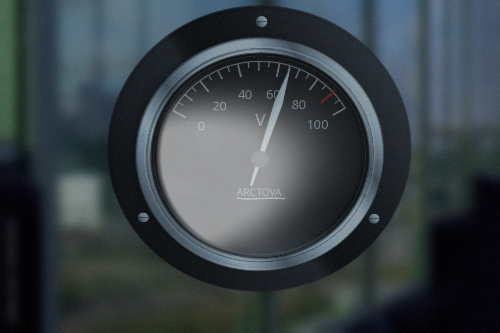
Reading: value=65 unit=V
